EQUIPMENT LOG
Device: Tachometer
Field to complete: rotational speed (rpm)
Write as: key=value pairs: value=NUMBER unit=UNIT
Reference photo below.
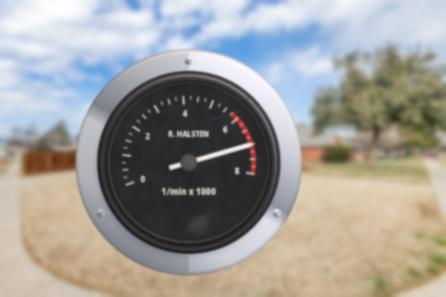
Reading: value=7000 unit=rpm
